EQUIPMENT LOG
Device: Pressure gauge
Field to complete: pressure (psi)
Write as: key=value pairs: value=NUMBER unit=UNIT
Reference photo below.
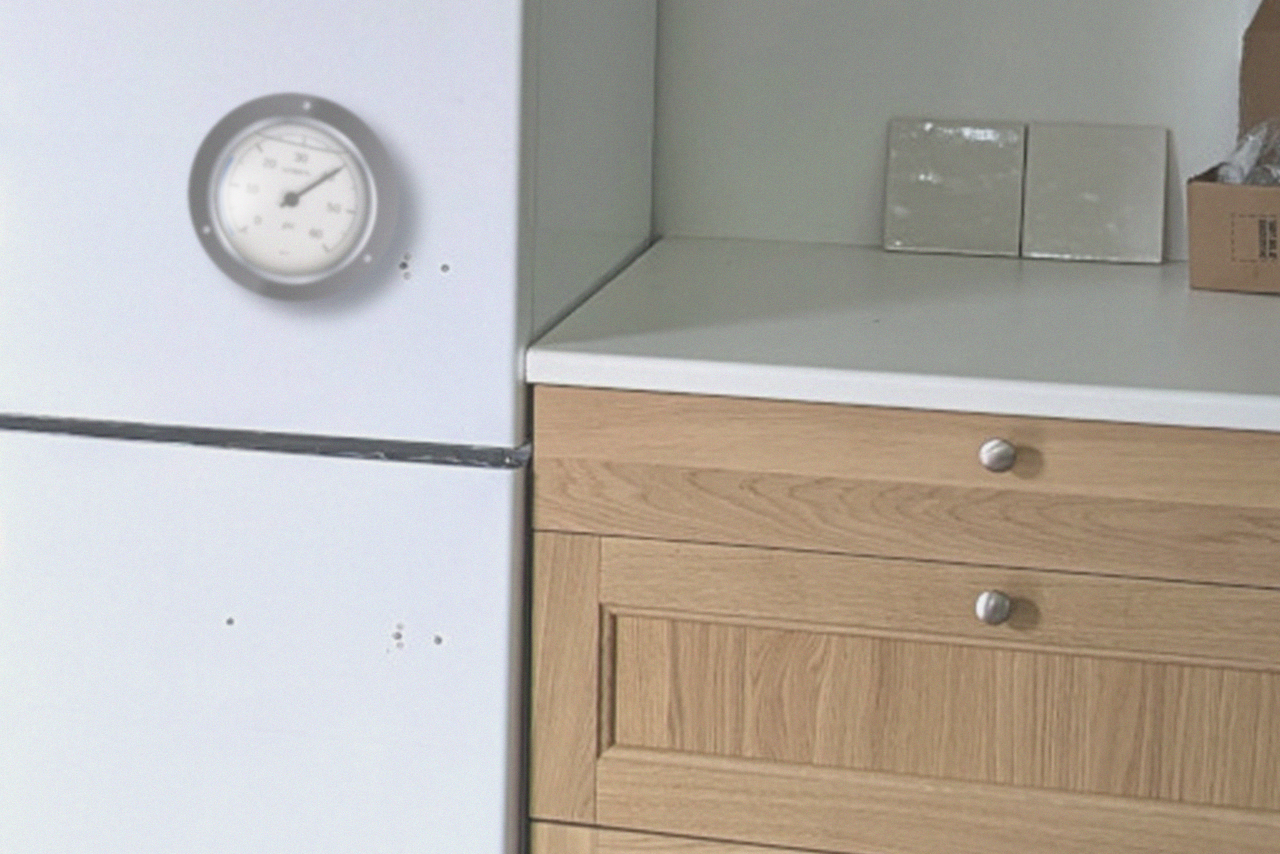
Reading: value=40 unit=psi
